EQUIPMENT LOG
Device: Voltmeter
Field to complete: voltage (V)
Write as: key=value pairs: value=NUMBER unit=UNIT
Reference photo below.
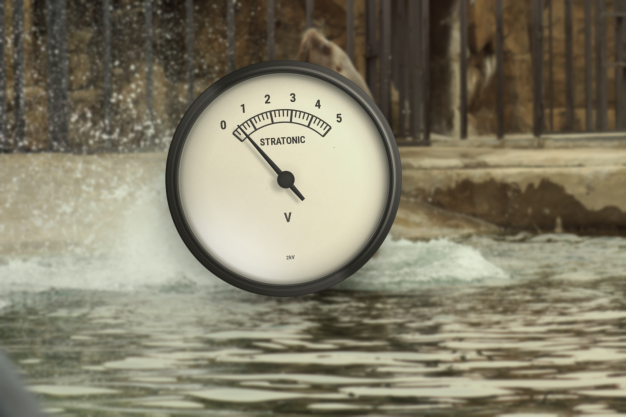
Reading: value=0.4 unit=V
